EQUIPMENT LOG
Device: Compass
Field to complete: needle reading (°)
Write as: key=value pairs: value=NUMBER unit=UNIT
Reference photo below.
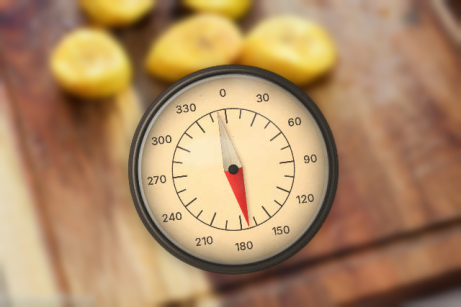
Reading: value=172.5 unit=°
